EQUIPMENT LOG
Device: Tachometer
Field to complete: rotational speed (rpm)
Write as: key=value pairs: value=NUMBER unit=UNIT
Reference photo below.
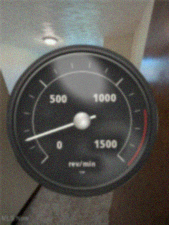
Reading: value=150 unit=rpm
